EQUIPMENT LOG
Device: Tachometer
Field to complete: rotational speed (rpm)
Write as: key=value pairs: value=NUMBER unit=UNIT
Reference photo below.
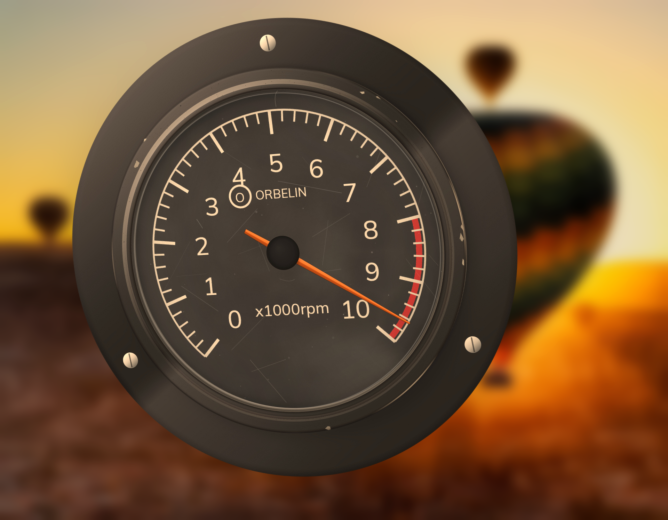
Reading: value=9600 unit=rpm
